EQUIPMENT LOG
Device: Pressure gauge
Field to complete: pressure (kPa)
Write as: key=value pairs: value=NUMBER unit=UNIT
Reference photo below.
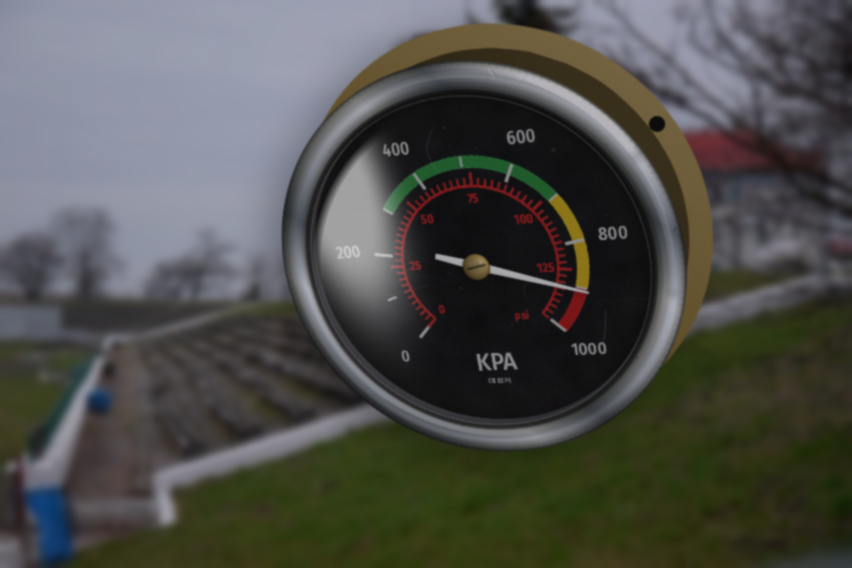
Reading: value=900 unit=kPa
